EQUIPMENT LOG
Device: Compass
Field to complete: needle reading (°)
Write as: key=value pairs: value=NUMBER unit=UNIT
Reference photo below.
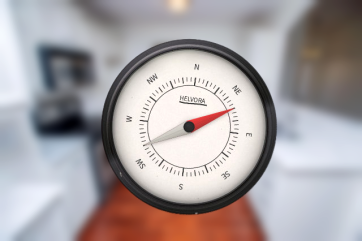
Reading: value=60 unit=°
